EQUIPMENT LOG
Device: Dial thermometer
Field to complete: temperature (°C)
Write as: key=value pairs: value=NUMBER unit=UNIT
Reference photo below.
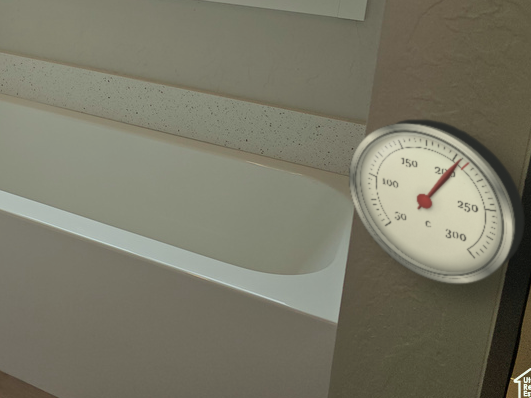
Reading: value=205 unit=°C
